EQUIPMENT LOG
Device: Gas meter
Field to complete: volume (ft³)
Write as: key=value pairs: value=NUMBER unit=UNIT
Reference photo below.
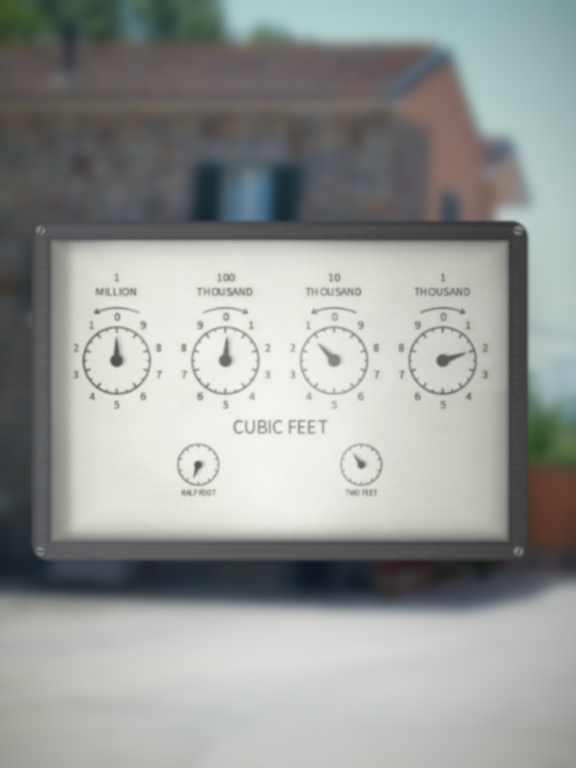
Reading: value=1200 unit=ft³
